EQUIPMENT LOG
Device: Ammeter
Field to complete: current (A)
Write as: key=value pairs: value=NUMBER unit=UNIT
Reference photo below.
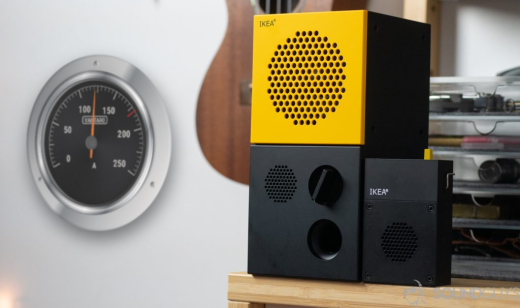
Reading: value=125 unit=A
